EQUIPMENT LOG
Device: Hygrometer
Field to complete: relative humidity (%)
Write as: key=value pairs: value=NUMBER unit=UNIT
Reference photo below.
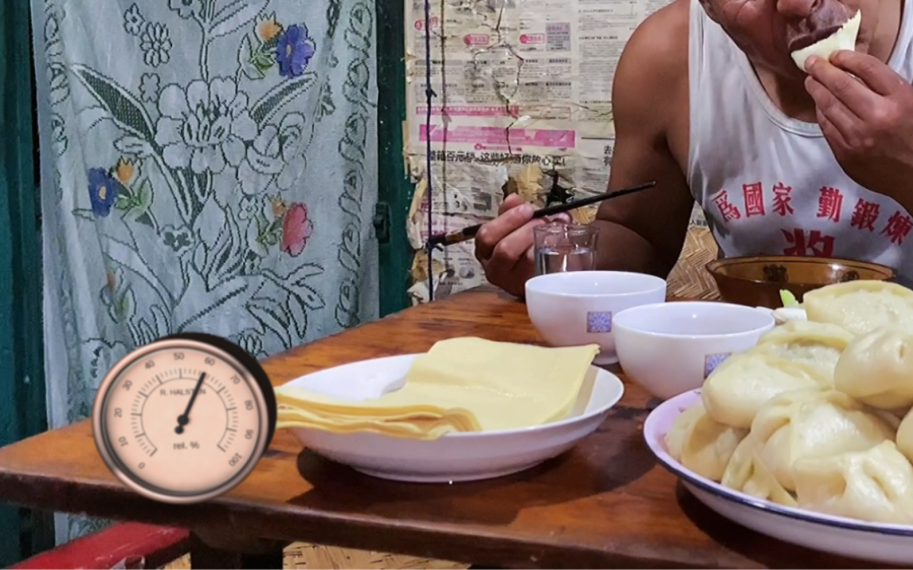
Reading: value=60 unit=%
